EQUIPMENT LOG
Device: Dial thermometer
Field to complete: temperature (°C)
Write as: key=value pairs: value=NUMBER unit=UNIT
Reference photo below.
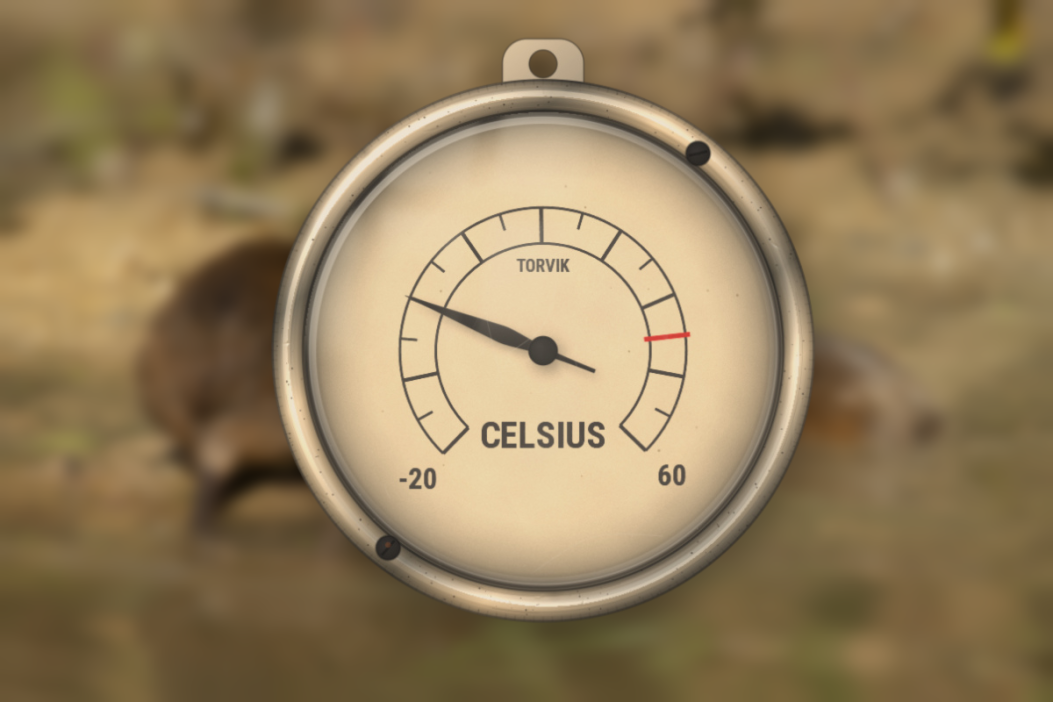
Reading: value=0 unit=°C
